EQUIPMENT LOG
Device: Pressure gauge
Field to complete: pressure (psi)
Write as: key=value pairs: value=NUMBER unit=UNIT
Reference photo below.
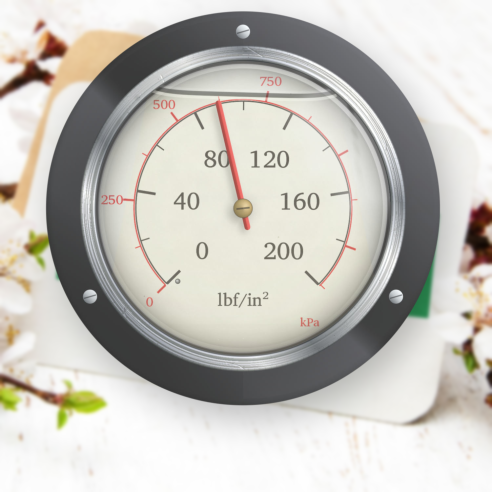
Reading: value=90 unit=psi
